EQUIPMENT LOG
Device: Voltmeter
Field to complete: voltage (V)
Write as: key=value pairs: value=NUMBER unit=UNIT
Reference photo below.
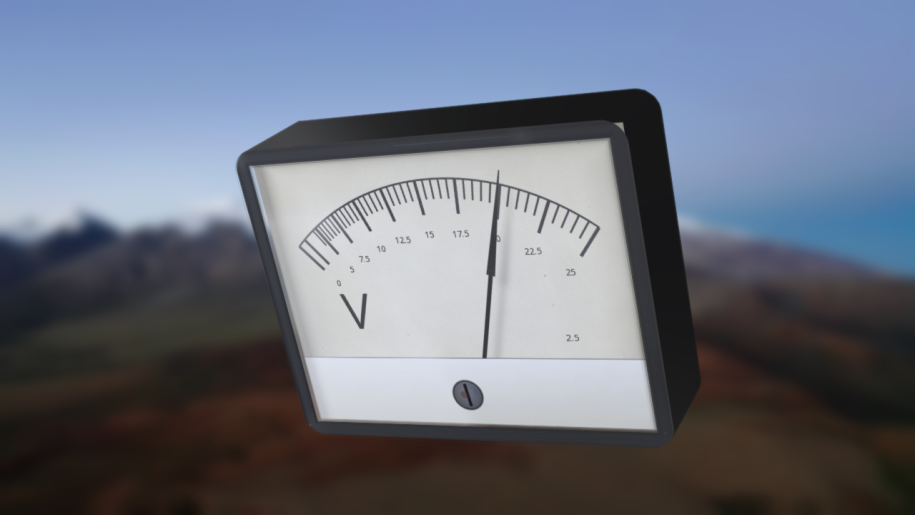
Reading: value=20 unit=V
